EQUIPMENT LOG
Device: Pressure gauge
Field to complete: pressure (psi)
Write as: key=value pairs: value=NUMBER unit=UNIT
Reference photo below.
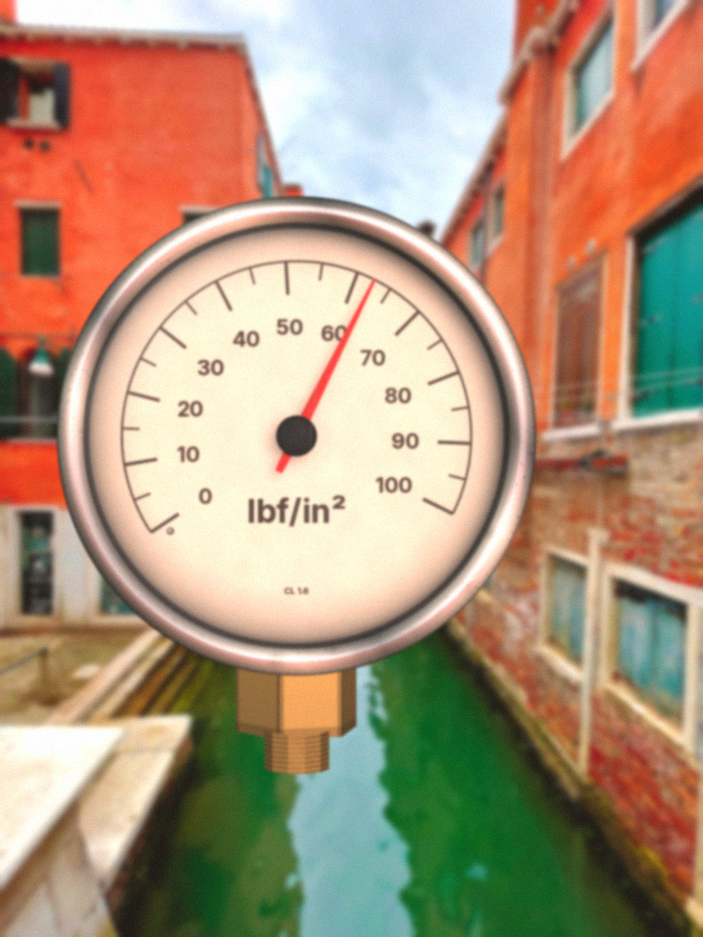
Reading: value=62.5 unit=psi
